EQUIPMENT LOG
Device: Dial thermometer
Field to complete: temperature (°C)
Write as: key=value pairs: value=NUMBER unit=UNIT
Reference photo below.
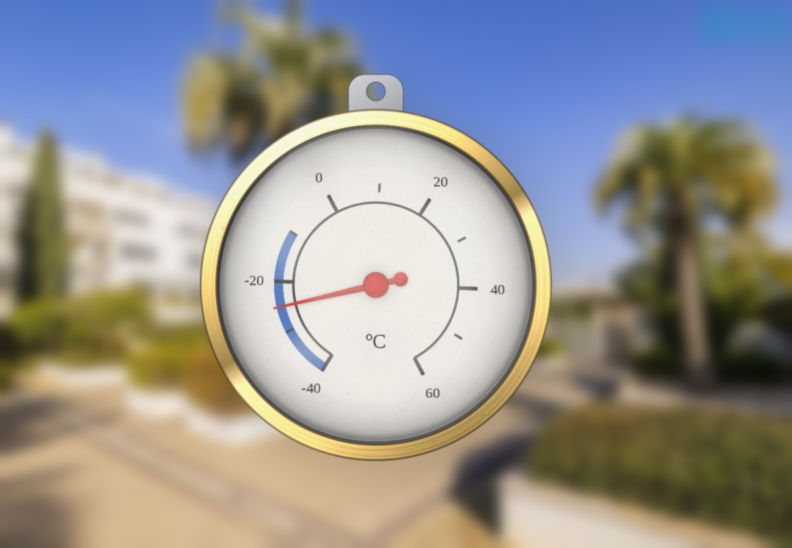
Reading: value=-25 unit=°C
